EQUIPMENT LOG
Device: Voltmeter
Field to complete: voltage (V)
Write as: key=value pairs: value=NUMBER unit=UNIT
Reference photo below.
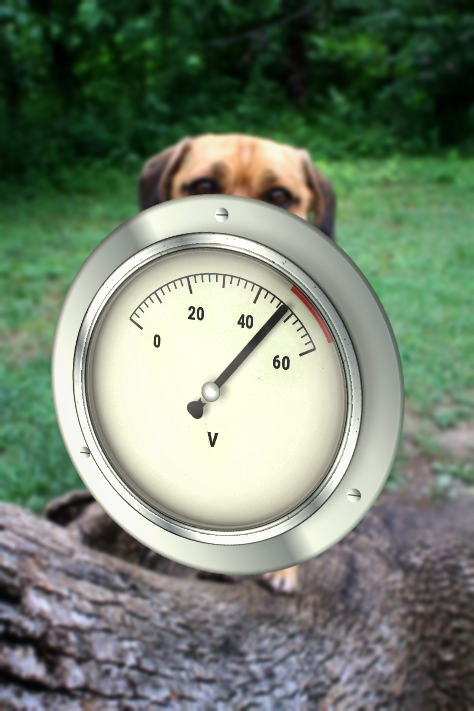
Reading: value=48 unit=V
